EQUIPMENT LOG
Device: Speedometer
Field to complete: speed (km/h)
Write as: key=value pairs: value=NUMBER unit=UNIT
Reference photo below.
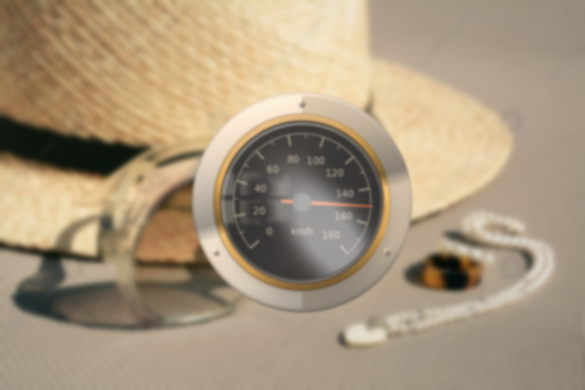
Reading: value=150 unit=km/h
